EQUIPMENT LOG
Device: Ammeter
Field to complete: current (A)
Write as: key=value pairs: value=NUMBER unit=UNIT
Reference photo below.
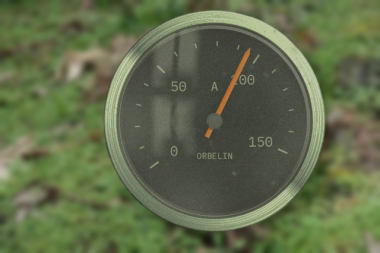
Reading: value=95 unit=A
